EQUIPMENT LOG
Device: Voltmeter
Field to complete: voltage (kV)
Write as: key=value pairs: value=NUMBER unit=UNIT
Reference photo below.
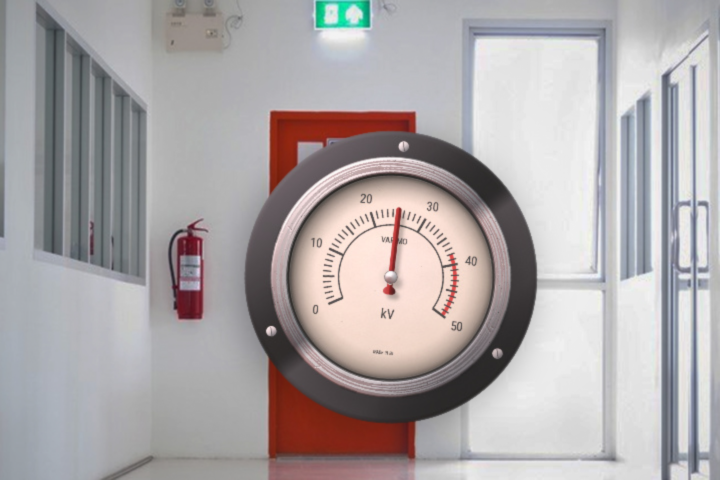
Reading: value=25 unit=kV
